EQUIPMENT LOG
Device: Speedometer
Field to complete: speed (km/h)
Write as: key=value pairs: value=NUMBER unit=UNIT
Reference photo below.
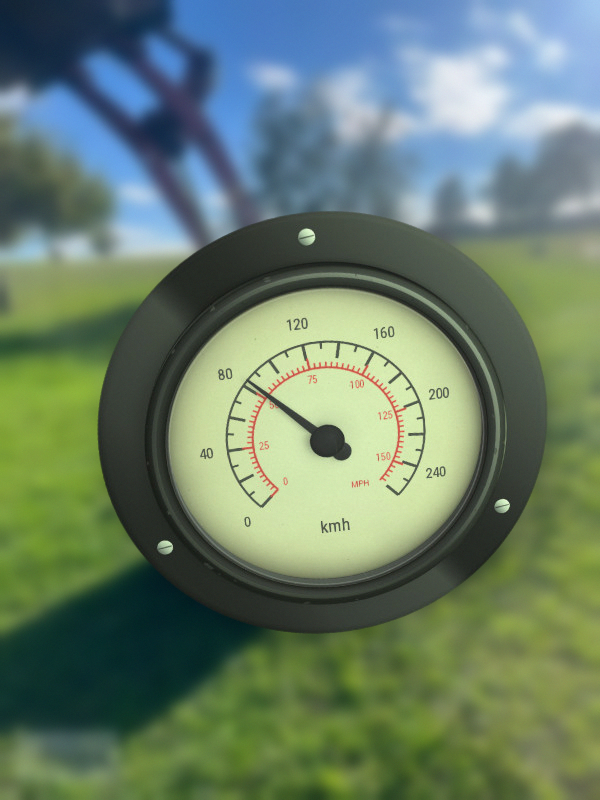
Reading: value=85 unit=km/h
